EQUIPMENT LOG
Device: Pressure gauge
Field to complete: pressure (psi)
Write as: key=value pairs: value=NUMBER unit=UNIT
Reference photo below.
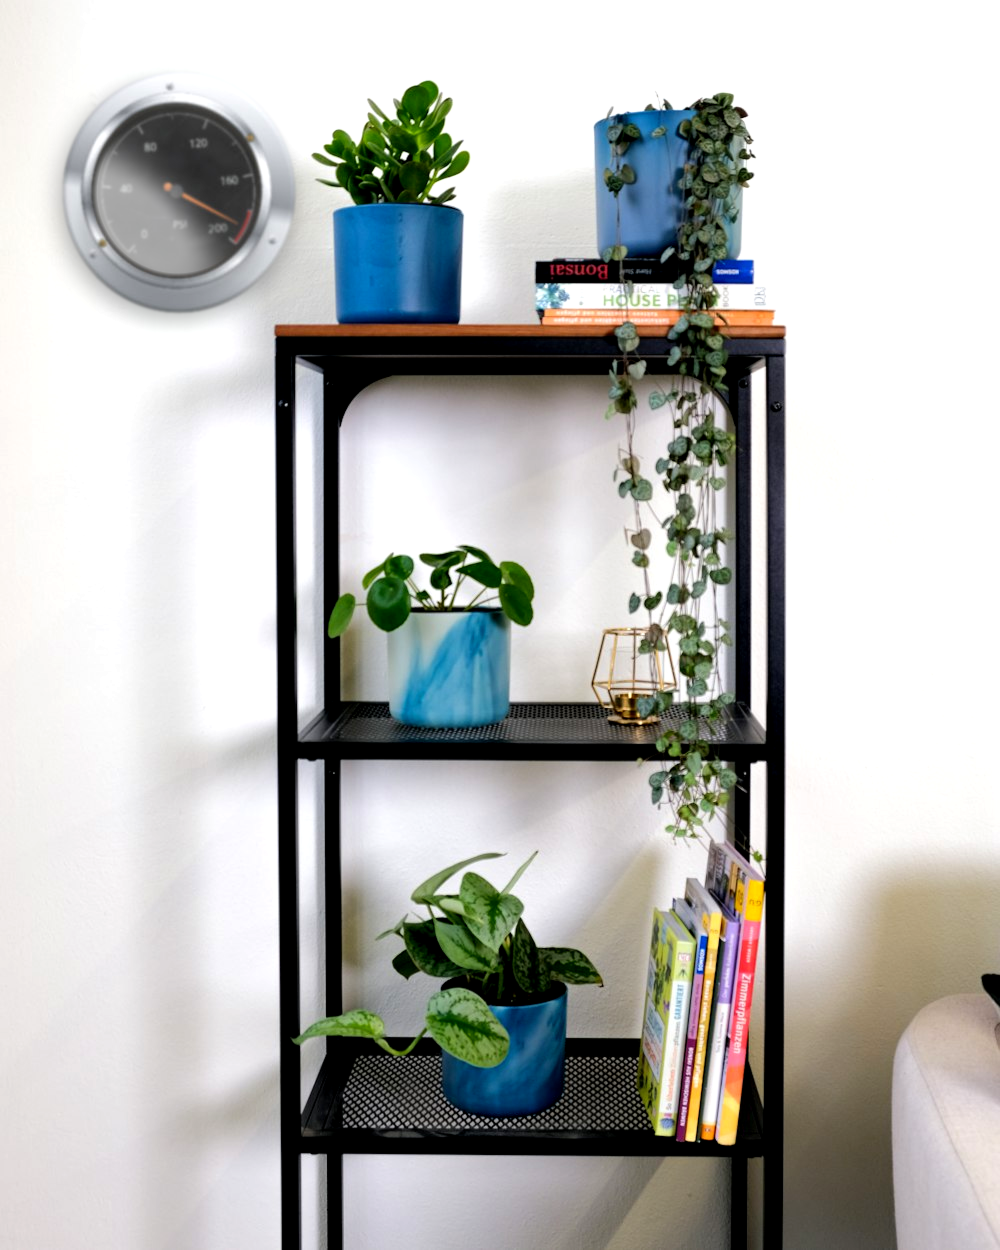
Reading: value=190 unit=psi
